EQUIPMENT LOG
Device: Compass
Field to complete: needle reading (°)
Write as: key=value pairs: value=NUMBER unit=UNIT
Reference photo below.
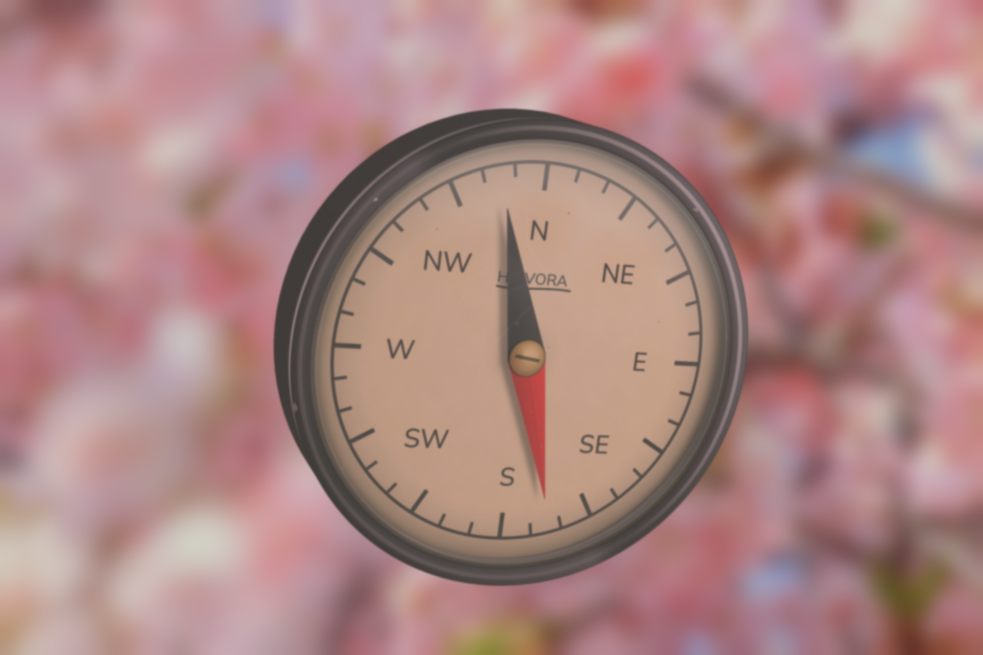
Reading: value=165 unit=°
